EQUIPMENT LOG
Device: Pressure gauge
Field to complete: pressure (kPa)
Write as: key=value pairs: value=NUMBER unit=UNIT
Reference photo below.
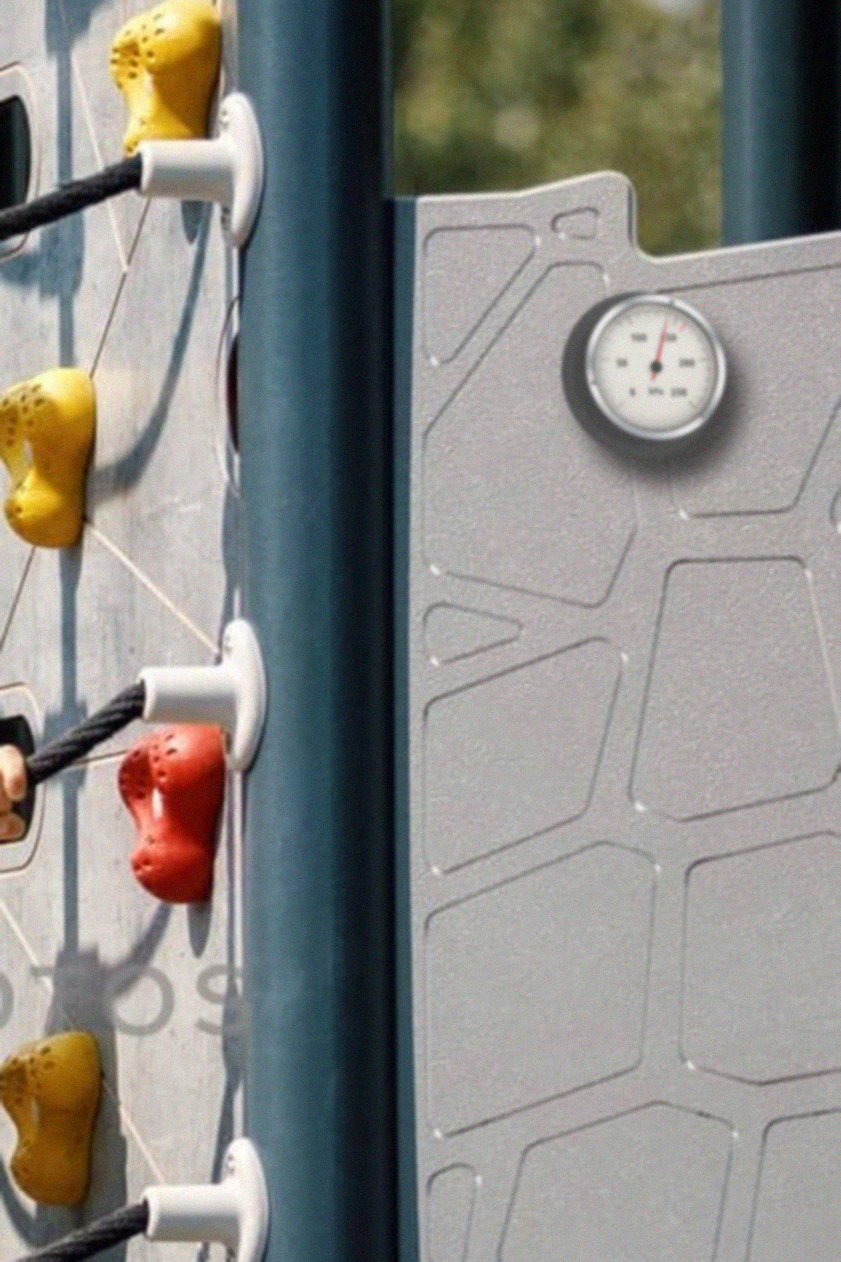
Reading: value=140 unit=kPa
